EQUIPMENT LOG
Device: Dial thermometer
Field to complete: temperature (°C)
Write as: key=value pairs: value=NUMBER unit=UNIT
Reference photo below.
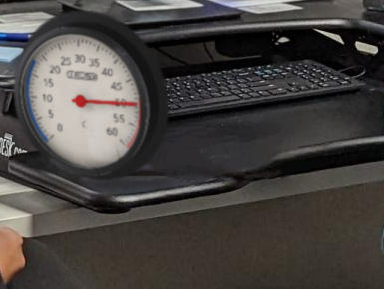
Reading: value=50 unit=°C
